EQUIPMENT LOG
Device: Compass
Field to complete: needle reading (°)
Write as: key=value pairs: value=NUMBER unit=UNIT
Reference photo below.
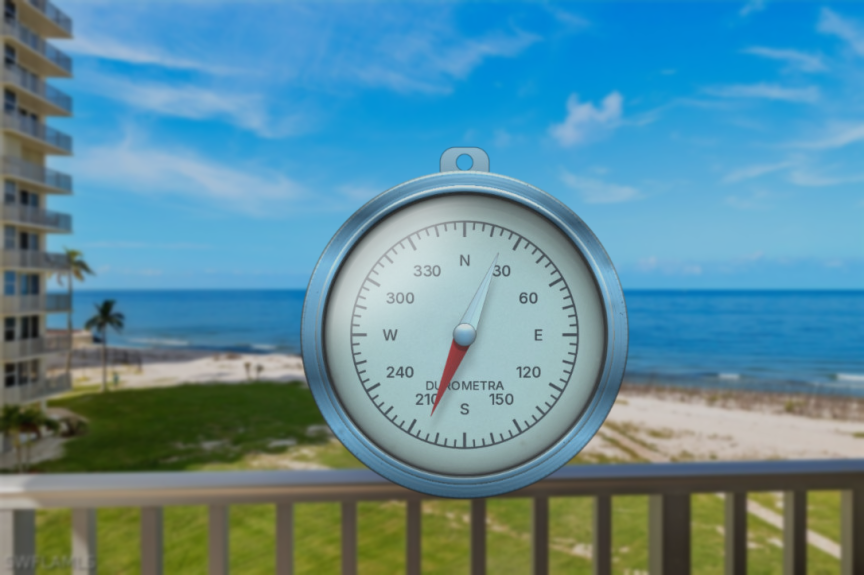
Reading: value=202.5 unit=°
